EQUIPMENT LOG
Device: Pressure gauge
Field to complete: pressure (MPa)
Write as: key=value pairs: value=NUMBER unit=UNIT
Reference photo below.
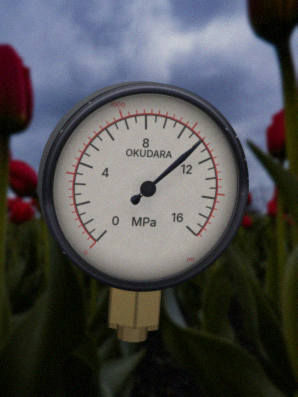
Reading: value=11 unit=MPa
